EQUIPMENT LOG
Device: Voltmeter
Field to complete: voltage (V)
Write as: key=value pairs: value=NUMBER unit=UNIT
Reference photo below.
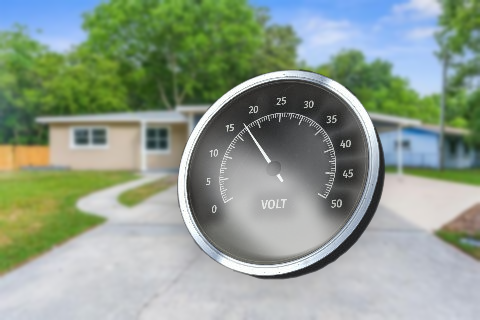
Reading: value=17.5 unit=V
